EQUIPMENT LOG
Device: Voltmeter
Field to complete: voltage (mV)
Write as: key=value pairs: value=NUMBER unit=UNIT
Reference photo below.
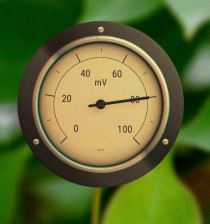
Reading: value=80 unit=mV
